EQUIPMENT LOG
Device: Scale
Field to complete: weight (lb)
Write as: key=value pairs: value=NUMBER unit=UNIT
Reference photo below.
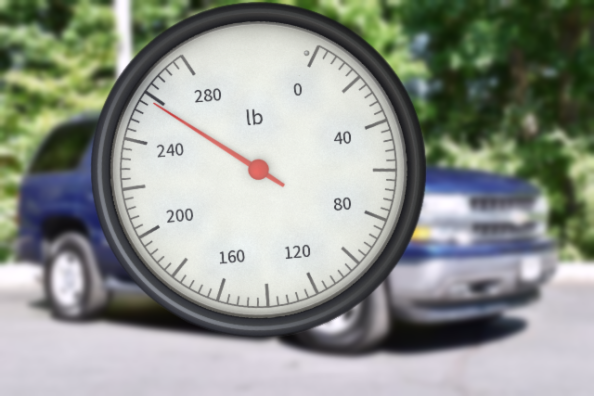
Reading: value=258 unit=lb
